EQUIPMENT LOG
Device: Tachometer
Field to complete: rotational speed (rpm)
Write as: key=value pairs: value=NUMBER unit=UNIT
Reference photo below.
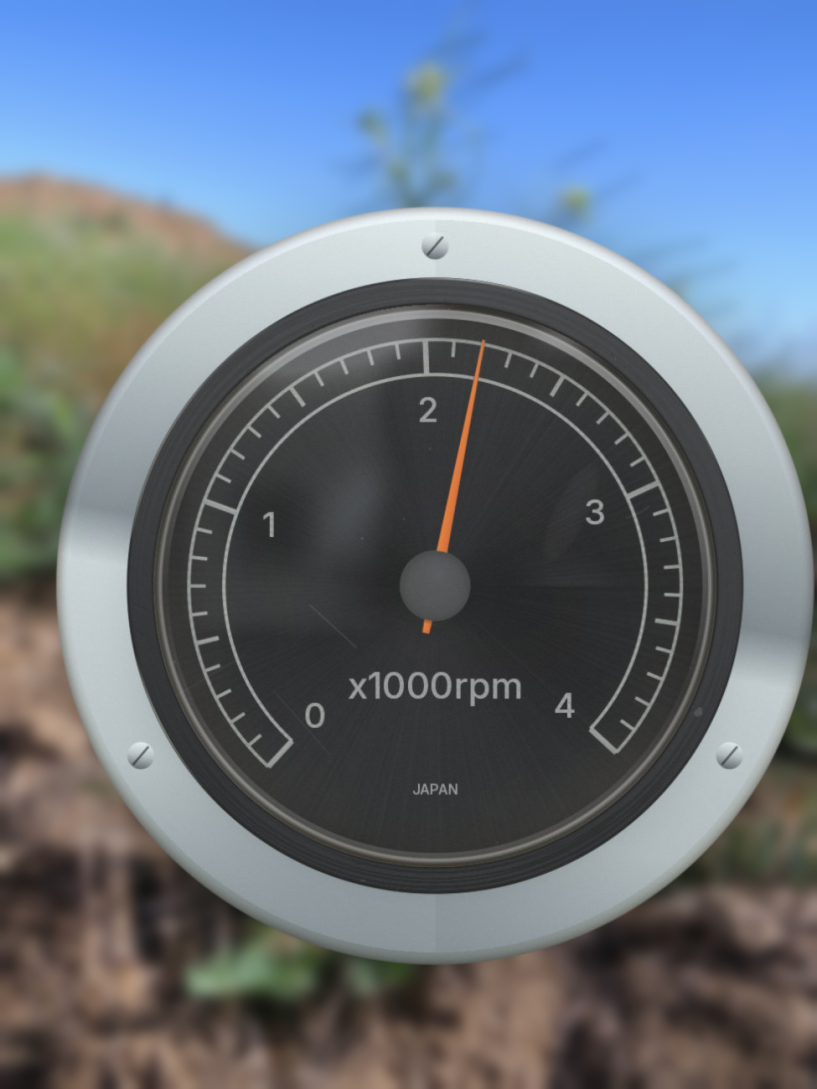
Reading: value=2200 unit=rpm
